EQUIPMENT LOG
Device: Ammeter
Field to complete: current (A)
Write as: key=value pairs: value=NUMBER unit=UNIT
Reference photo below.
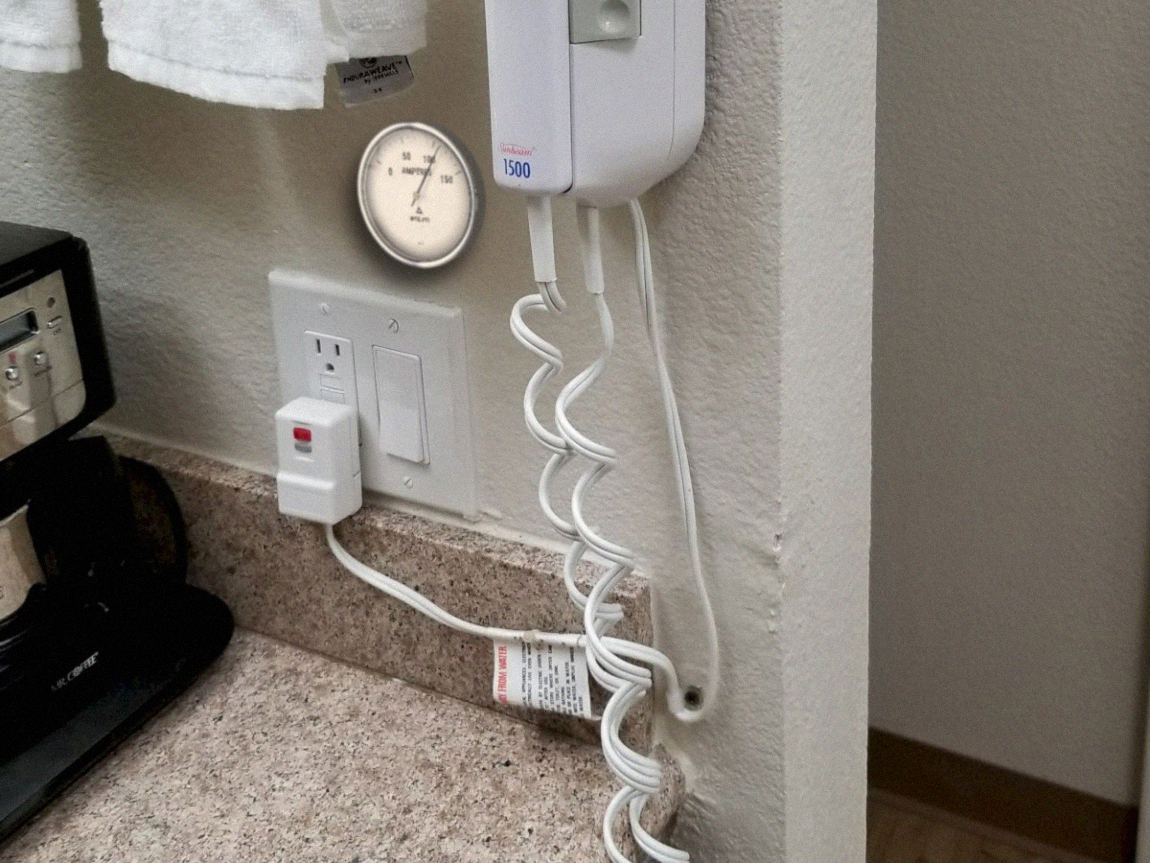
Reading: value=110 unit=A
